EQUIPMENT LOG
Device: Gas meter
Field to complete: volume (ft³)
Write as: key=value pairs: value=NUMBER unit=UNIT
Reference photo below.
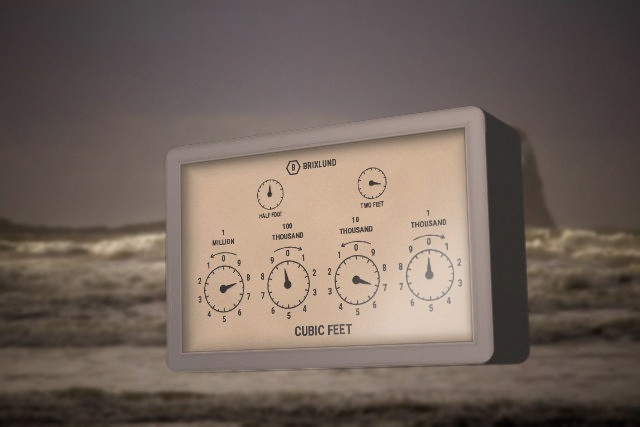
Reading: value=797000 unit=ft³
